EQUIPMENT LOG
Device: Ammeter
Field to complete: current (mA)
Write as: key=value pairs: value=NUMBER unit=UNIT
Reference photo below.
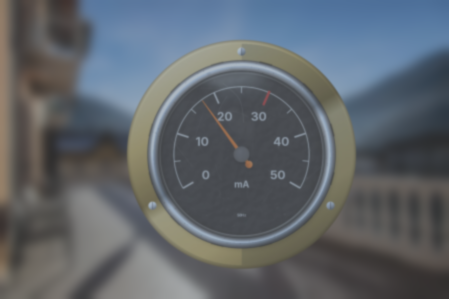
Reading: value=17.5 unit=mA
